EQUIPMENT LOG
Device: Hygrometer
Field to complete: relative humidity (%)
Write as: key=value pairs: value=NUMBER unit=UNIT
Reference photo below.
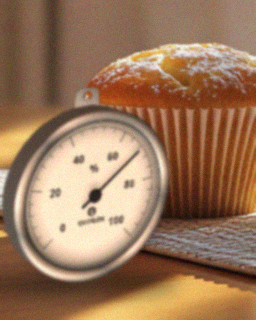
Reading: value=68 unit=%
